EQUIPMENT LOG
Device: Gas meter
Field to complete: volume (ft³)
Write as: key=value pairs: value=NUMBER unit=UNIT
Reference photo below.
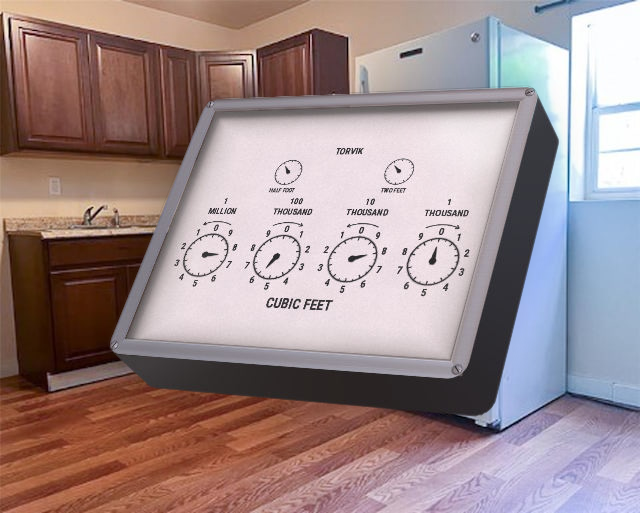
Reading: value=758000 unit=ft³
